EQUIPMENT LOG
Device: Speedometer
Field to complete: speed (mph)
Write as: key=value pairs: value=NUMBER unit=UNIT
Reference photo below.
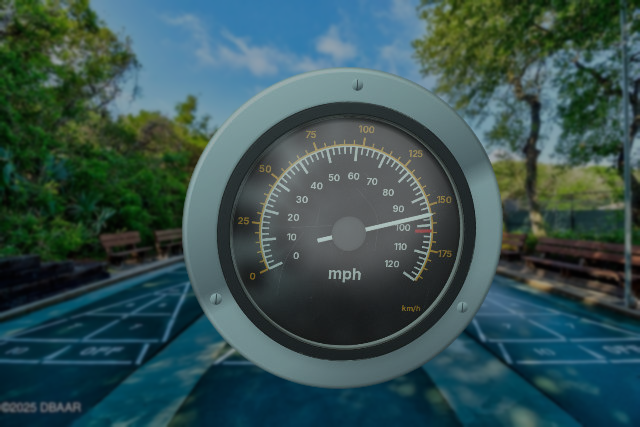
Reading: value=96 unit=mph
